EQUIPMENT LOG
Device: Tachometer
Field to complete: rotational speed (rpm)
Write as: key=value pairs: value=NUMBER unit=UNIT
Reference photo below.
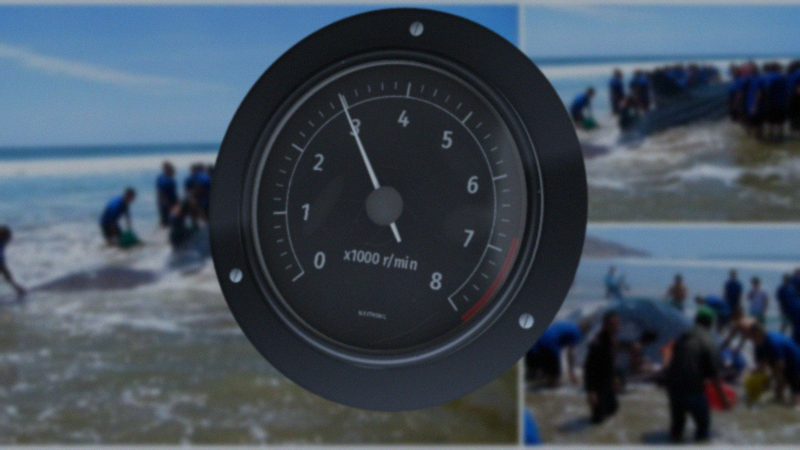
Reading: value=3000 unit=rpm
